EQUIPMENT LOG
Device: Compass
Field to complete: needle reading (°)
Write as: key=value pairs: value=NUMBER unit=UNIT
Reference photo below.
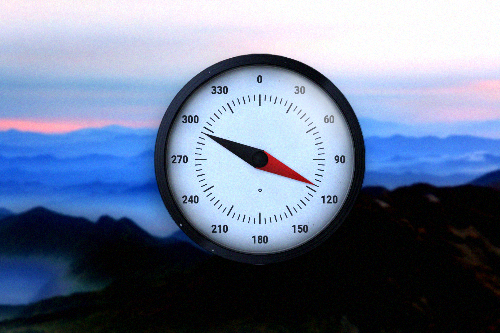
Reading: value=115 unit=°
